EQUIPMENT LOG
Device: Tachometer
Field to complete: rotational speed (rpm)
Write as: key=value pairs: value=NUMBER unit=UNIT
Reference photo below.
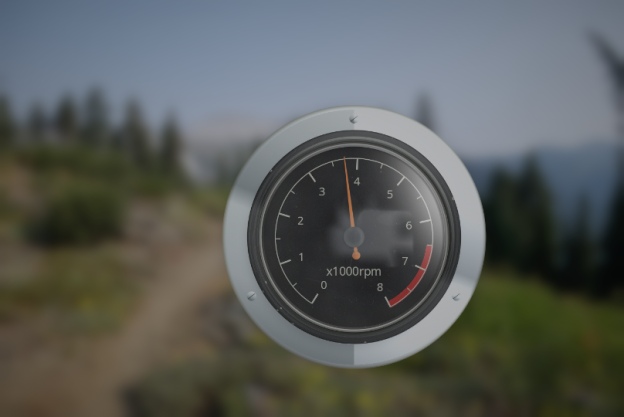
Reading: value=3750 unit=rpm
